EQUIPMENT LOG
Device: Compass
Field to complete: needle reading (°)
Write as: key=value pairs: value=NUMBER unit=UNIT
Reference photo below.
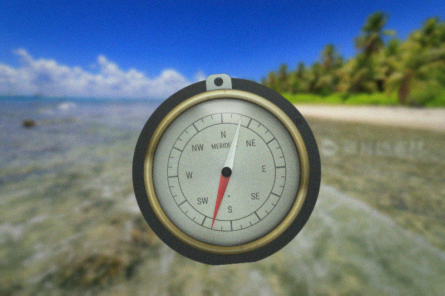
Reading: value=200 unit=°
